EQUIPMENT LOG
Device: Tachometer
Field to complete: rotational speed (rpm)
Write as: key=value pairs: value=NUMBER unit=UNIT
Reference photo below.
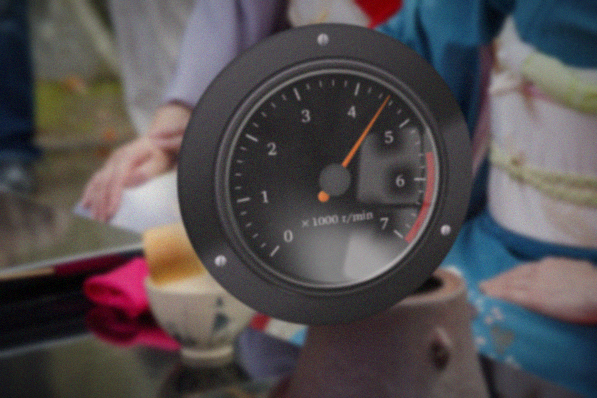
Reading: value=4500 unit=rpm
